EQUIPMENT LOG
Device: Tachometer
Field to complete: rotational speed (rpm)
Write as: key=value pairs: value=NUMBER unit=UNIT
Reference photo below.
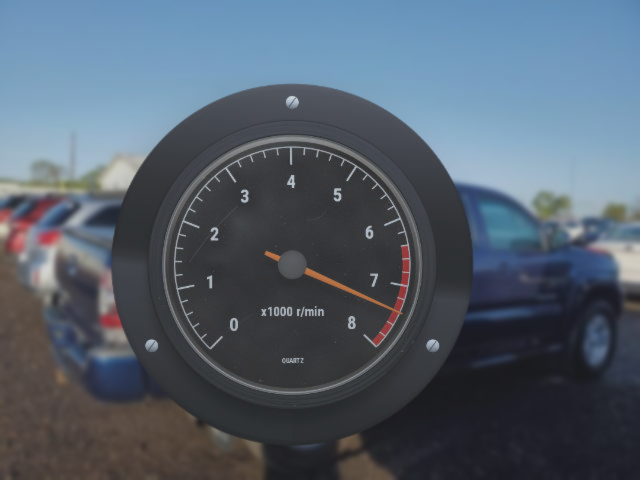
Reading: value=7400 unit=rpm
